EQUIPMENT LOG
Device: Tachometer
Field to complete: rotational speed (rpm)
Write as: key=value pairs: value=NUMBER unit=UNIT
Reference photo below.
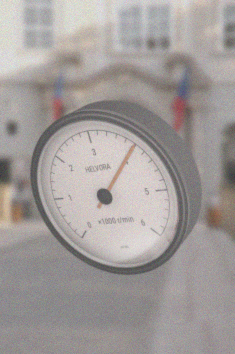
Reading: value=4000 unit=rpm
